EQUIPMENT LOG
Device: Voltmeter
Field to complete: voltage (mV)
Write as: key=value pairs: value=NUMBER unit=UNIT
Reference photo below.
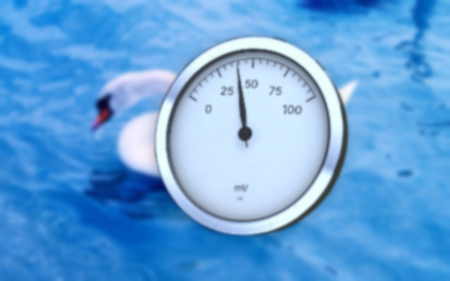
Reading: value=40 unit=mV
